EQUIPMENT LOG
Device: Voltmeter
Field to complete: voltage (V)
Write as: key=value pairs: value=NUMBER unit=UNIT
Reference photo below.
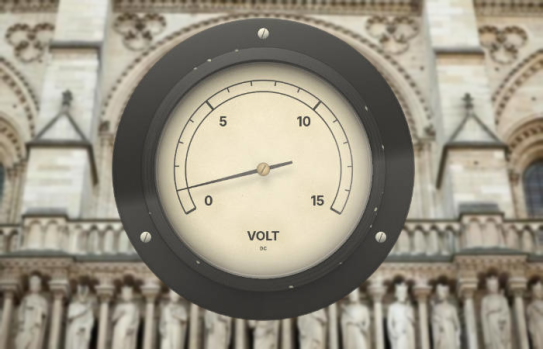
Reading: value=1 unit=V
